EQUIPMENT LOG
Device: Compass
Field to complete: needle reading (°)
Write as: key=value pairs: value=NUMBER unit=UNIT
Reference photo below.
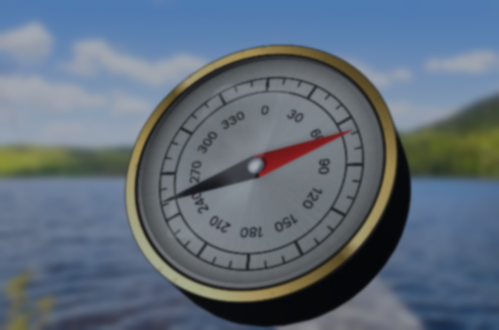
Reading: value=70 unit=°
